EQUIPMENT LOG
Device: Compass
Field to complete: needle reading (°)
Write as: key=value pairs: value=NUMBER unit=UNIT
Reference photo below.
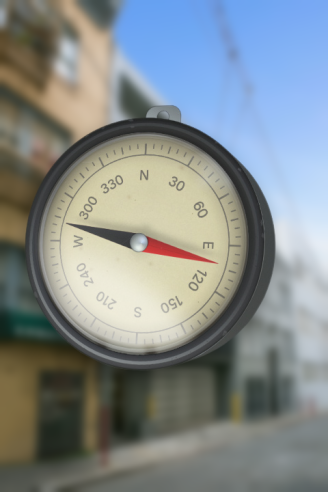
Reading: value=102.5 unit=°
